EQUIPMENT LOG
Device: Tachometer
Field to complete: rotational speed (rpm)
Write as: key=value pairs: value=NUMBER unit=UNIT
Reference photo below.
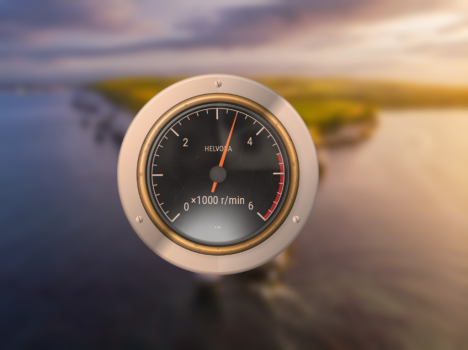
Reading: value=3400 unit=rpm
